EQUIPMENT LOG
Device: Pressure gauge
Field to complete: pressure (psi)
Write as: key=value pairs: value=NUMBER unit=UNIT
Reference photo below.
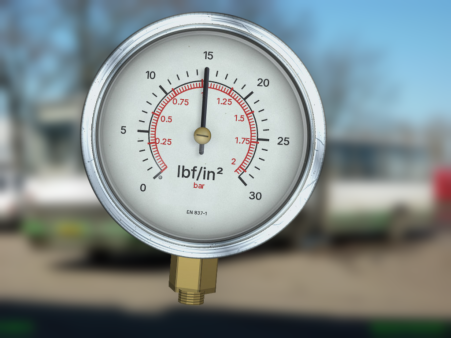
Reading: value=15 unit=psi
